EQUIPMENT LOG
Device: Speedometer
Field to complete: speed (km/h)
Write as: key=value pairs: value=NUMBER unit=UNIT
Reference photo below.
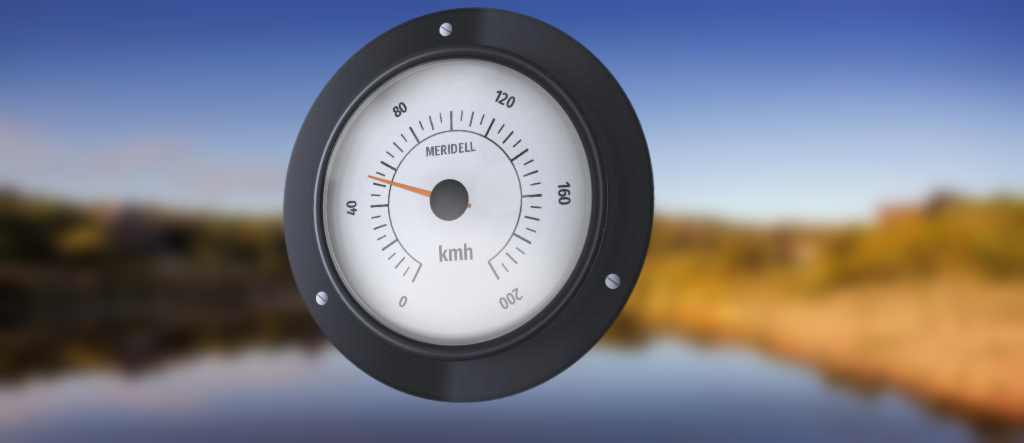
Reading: value=52.5 unit=km/h
